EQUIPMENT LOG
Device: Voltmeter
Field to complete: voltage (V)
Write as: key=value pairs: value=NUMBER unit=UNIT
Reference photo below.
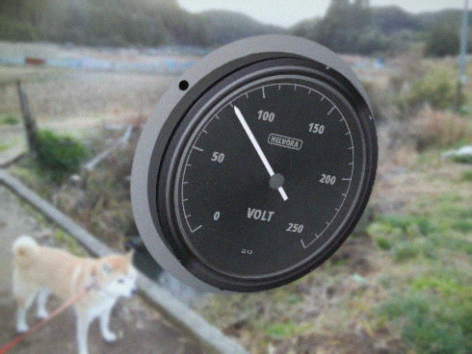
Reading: value=80 unit=V
